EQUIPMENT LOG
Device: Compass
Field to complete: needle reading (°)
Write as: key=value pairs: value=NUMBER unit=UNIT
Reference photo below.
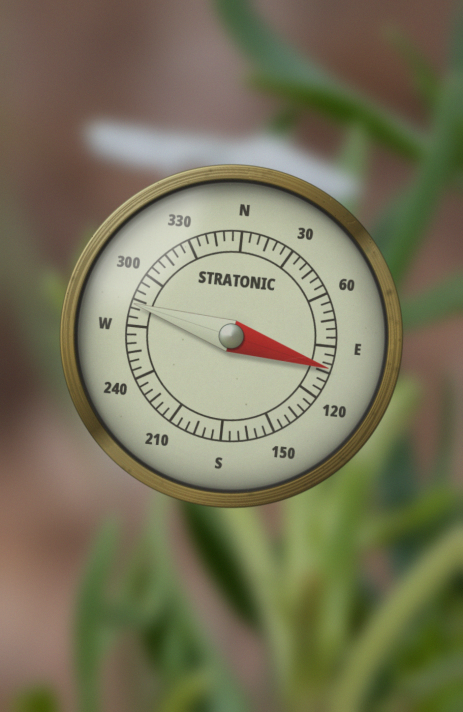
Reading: value=102.5 unit=°
